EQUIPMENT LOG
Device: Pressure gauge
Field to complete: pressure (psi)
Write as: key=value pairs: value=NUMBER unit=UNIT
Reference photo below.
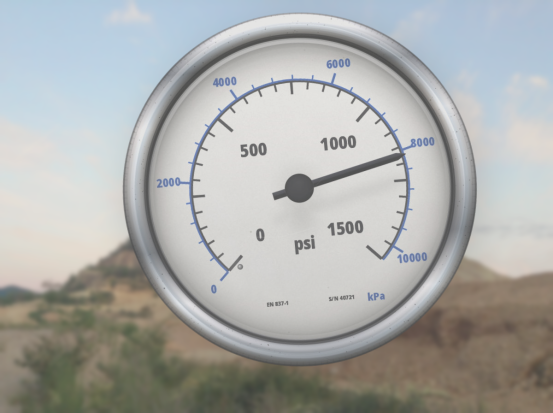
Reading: value=1175 unit=psi
